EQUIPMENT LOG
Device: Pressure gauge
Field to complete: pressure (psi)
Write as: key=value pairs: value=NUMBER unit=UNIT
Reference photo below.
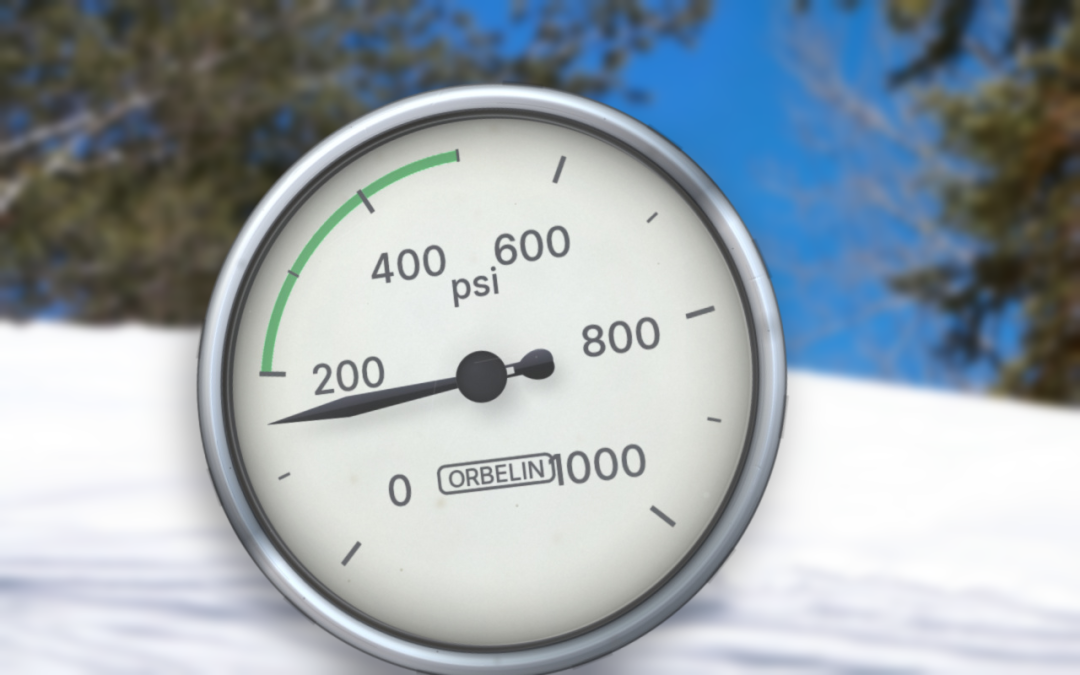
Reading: value=150 unit=psi
